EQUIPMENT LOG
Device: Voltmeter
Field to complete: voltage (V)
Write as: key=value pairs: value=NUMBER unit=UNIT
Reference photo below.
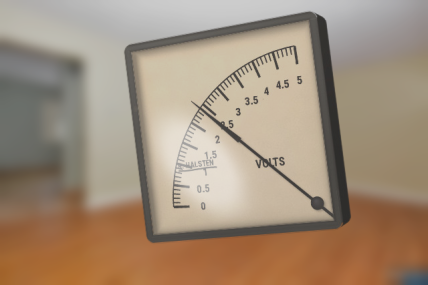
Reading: value=2.4 unit=V
